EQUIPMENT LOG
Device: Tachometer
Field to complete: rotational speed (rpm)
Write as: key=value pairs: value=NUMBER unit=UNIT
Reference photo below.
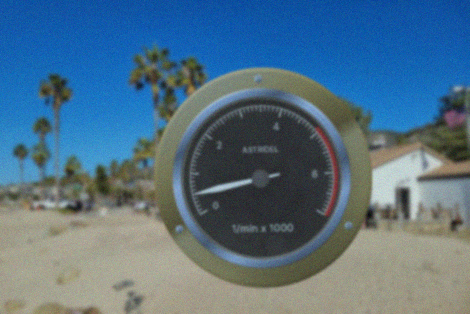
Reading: value=500 unit=rpm
